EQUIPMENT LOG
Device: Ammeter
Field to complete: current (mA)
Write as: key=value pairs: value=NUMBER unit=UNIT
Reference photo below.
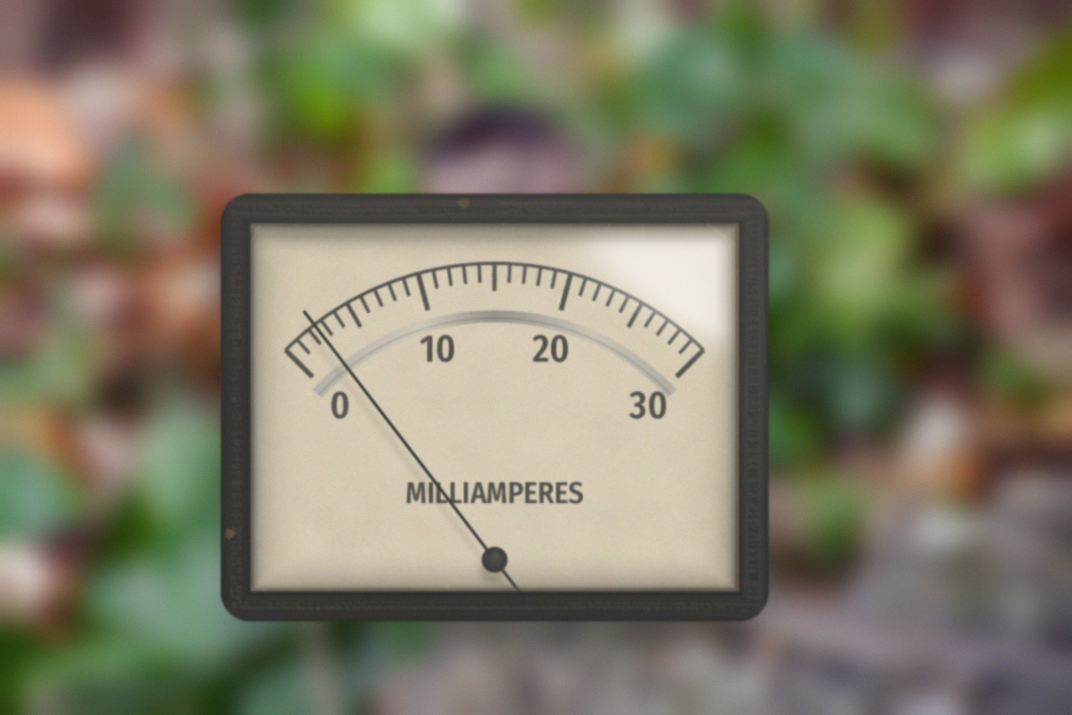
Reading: value=2.5 unit=mA
